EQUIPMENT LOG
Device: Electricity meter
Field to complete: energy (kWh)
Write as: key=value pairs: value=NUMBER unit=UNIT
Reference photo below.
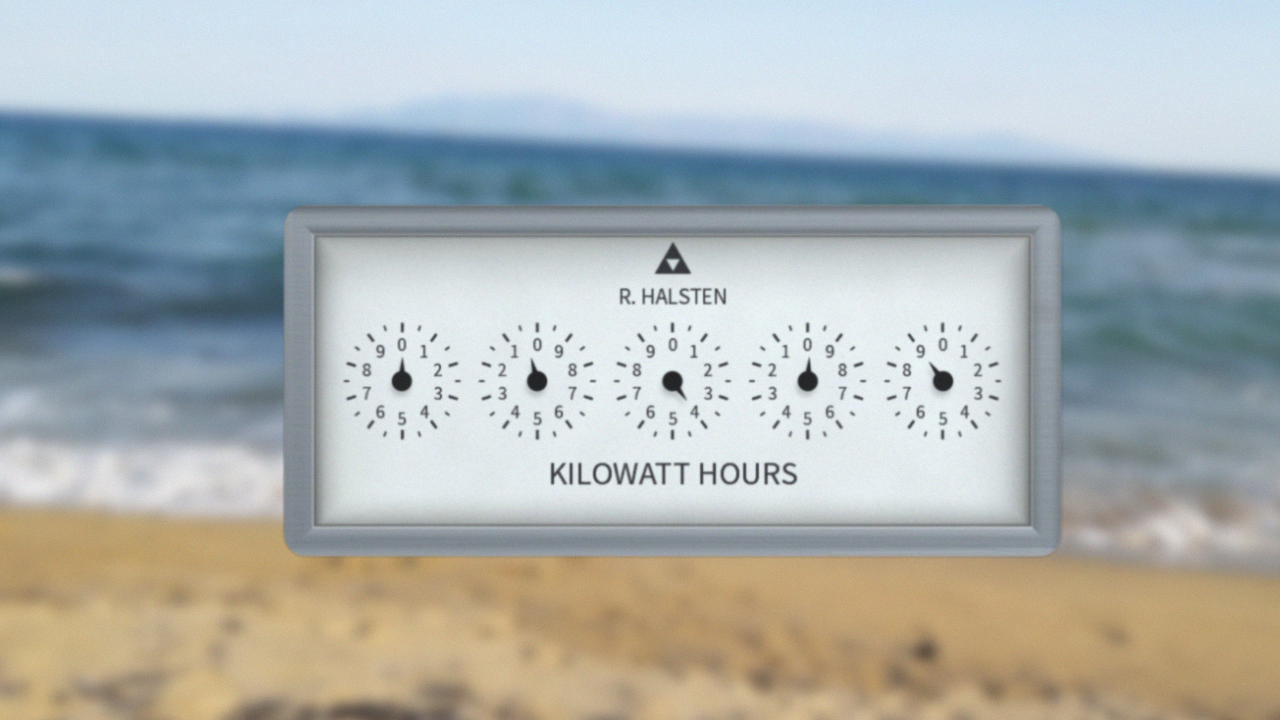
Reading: value=399 unit=kWh
